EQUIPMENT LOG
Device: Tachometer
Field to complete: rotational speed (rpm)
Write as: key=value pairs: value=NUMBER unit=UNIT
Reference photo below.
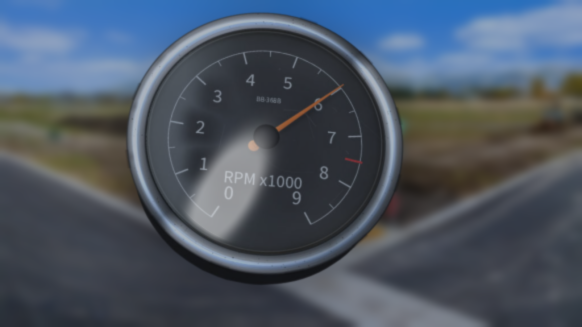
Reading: value=6000 unit=rpm
